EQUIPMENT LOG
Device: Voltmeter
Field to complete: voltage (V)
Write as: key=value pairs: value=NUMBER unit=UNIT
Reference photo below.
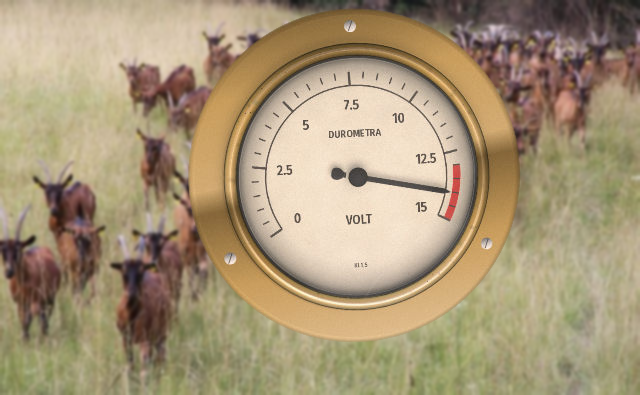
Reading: value=14 unit=V
